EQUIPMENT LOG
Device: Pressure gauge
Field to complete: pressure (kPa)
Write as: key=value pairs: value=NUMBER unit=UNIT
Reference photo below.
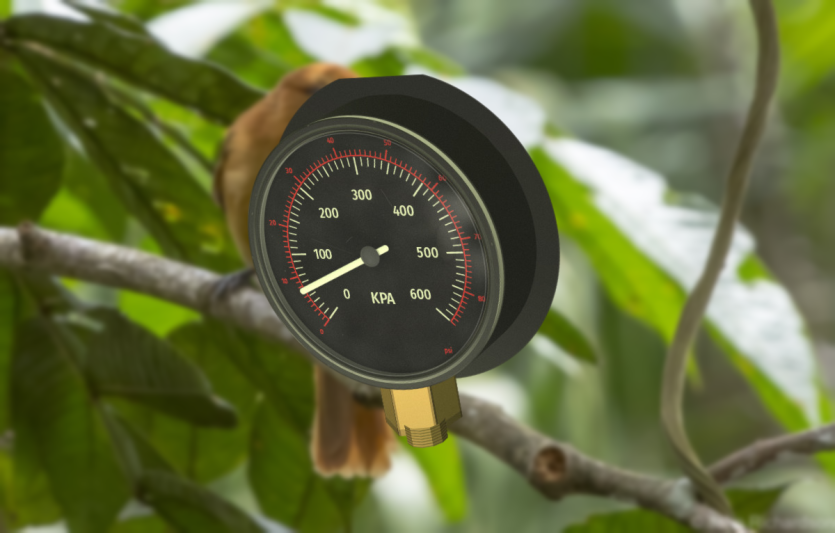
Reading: value=50 unit=kPa
